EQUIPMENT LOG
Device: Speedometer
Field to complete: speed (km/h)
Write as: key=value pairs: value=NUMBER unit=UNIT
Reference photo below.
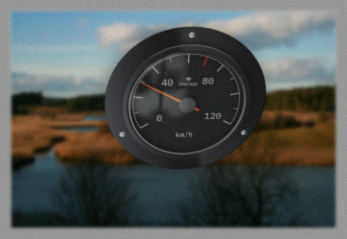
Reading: value=30 unit=km/h
